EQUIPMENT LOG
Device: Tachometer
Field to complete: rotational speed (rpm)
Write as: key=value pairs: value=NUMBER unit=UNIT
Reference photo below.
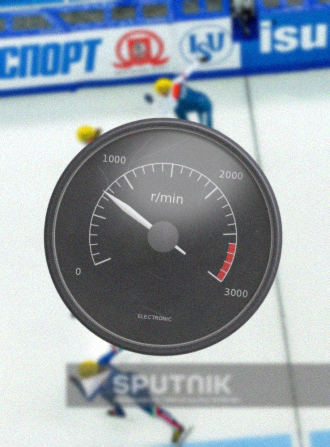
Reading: value=750 unit=rpm
